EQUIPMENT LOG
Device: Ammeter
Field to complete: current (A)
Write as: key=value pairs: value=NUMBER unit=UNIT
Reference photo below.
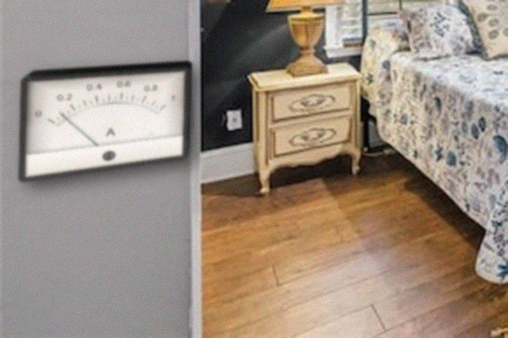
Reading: value=0.1 unit=A
